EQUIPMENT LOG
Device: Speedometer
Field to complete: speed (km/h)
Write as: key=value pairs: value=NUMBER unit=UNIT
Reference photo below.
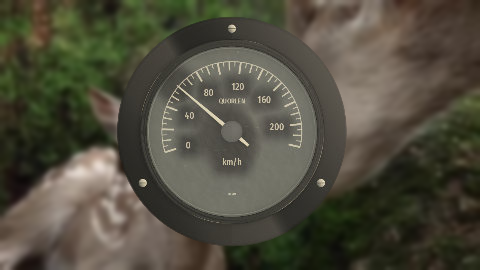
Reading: value=60 unit=km/h
